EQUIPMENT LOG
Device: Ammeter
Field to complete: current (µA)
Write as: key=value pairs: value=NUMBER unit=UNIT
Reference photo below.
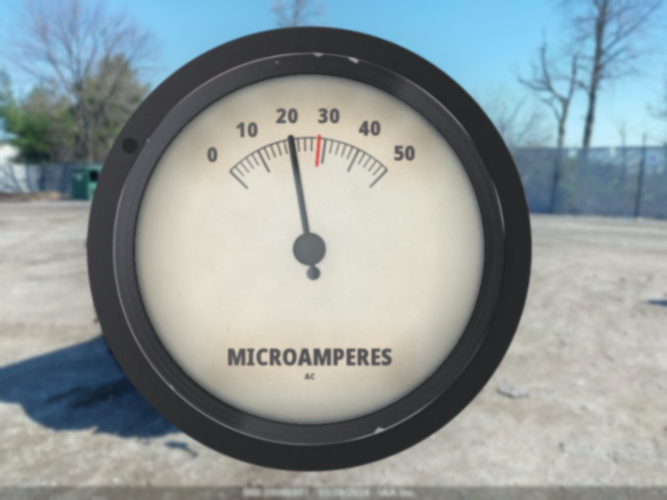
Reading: value=20 unit=µA
